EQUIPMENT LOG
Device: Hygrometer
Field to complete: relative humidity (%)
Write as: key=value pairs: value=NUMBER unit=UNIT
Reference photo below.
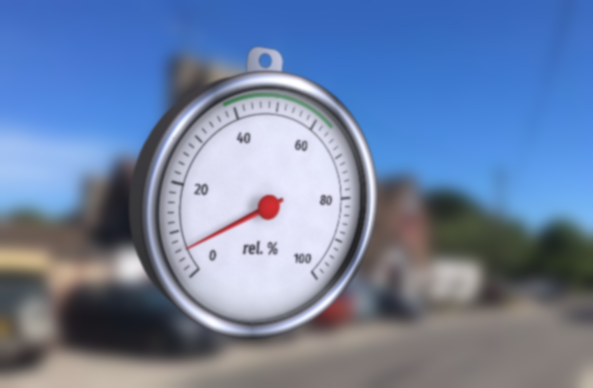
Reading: value=6 unit=%
